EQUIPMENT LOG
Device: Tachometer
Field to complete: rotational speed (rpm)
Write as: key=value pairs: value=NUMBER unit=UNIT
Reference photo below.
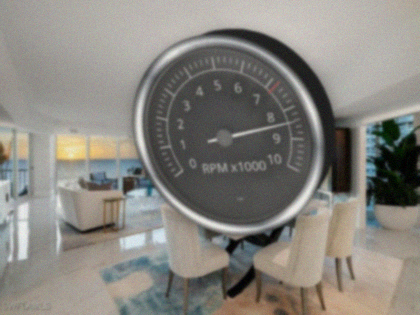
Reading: value=8400 unit=rpm
